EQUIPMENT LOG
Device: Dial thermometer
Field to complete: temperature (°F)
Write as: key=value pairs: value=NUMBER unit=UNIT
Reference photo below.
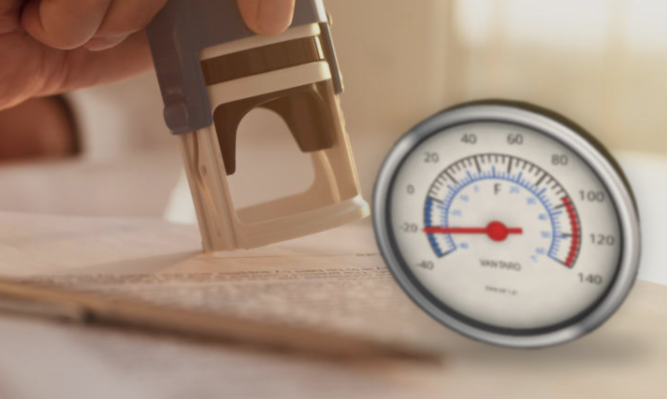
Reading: value=-20 unit=°F
